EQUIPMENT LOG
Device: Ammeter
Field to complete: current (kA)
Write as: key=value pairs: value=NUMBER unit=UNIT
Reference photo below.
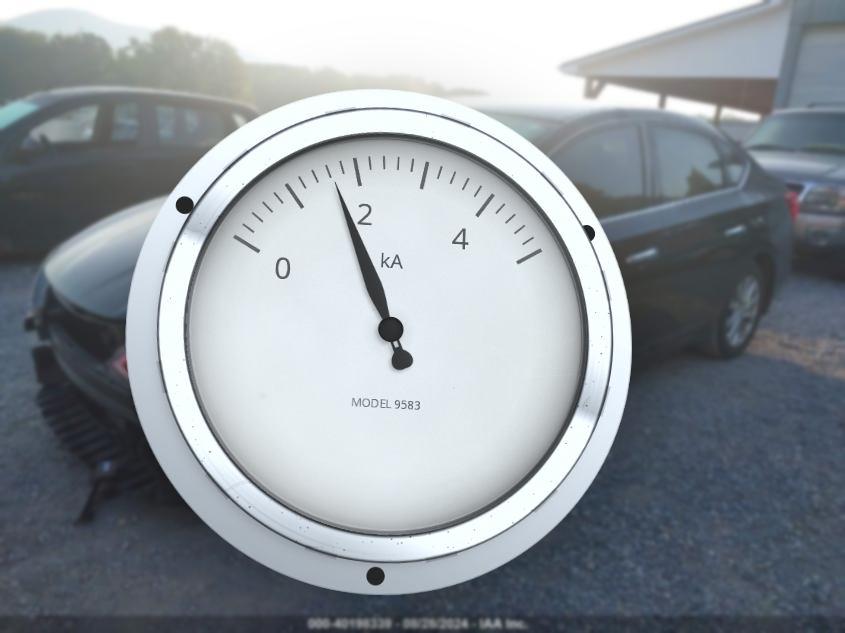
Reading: value=1.6 unit=kA
